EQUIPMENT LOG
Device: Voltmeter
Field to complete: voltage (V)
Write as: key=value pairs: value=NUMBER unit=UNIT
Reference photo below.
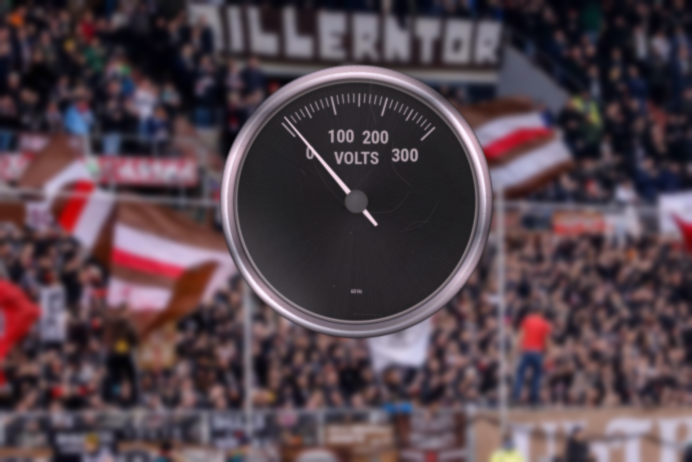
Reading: value=10 unit=V
